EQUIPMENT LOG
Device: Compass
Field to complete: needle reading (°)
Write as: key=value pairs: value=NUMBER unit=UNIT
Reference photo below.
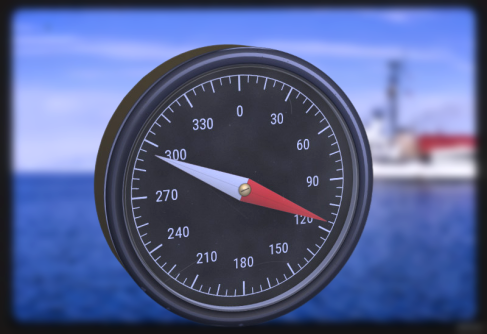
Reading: value=115 unit=°
